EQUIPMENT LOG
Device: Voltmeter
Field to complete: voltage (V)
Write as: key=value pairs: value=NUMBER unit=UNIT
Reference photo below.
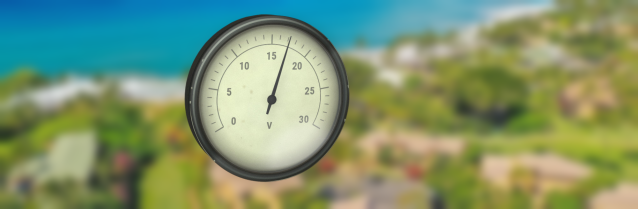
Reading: value=17 unit=V
